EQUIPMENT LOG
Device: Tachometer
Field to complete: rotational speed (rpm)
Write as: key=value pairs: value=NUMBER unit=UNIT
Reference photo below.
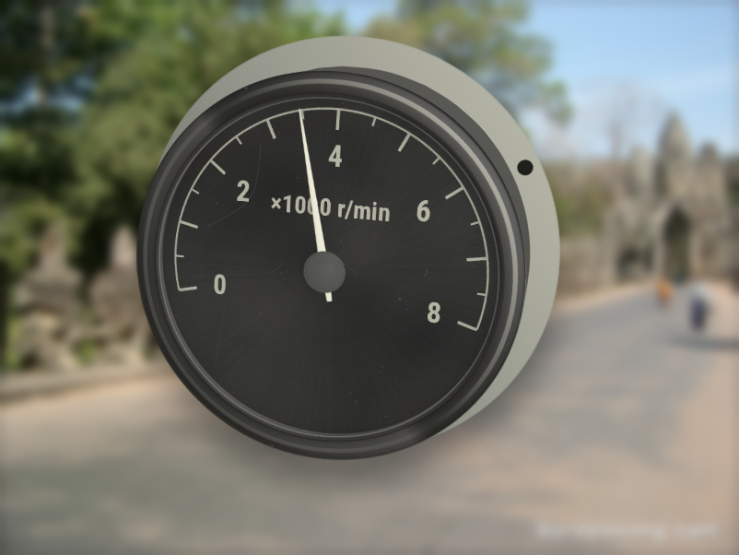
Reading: value=3500 unit=rpm
